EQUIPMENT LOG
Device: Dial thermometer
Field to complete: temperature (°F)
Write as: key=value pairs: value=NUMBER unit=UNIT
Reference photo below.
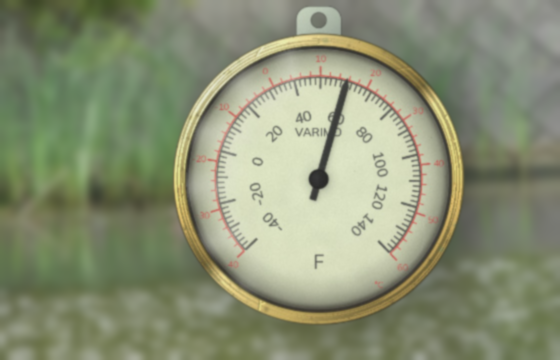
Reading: value=60 unit=°F
